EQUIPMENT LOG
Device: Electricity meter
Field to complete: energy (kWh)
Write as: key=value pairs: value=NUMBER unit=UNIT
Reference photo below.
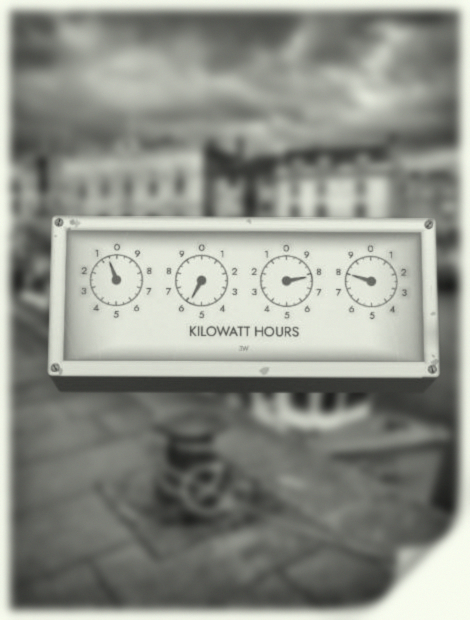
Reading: value=578 unit=kWh
